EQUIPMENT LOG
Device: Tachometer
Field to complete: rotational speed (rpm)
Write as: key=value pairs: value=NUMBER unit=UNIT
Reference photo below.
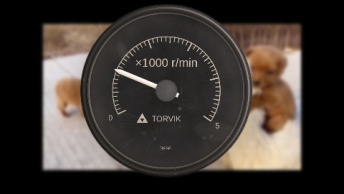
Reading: value=1000 unit=rpm
